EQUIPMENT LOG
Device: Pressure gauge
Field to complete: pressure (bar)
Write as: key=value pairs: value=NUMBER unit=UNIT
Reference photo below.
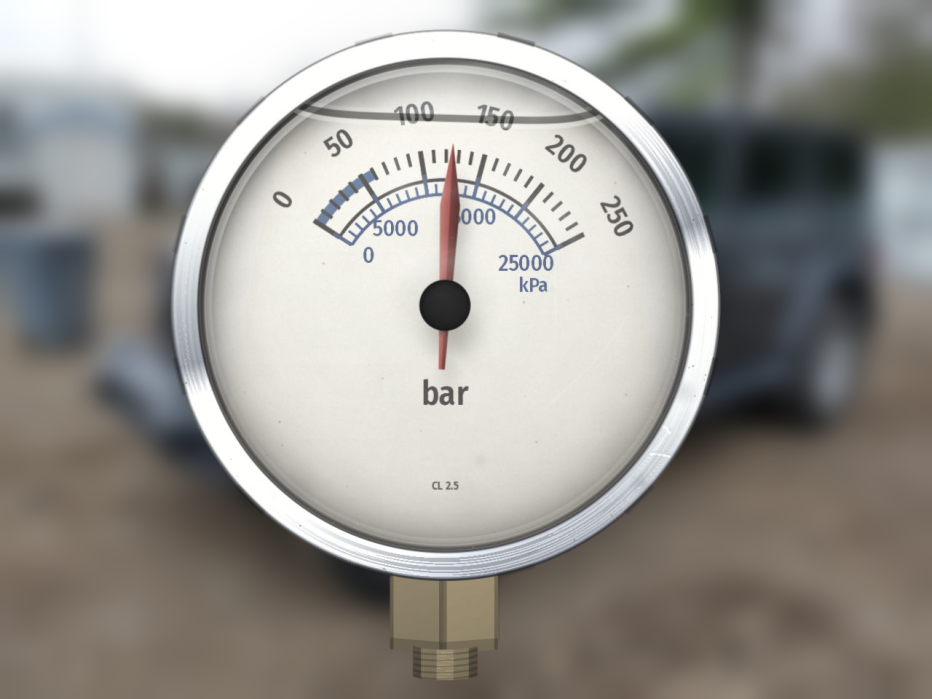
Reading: value=125 unit=bar
